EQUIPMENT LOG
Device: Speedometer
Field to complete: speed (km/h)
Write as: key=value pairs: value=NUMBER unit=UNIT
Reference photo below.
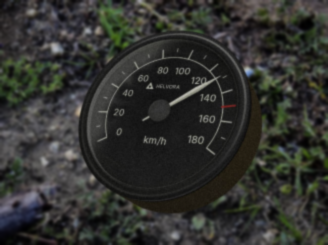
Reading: value=130 unit=km/h
